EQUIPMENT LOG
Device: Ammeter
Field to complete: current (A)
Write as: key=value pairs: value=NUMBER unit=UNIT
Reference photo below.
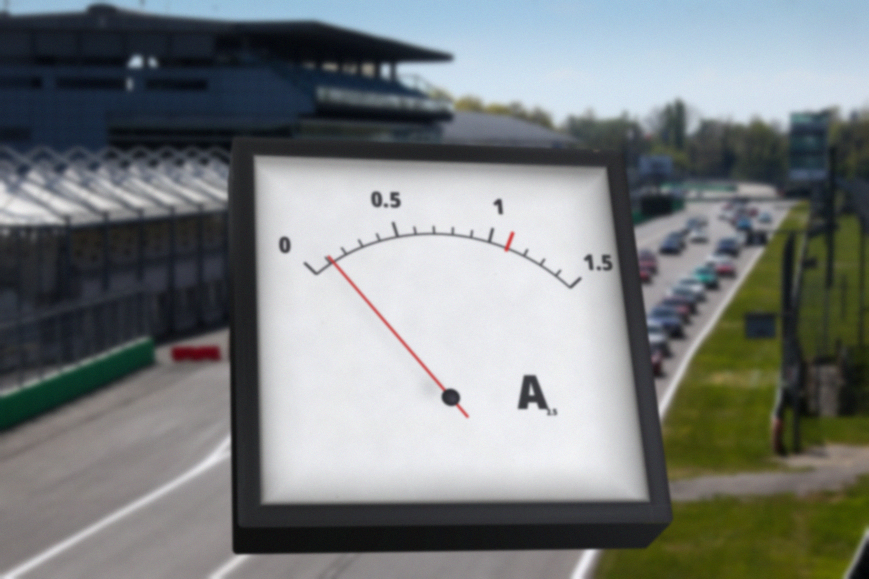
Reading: value=0.1 unit=A
